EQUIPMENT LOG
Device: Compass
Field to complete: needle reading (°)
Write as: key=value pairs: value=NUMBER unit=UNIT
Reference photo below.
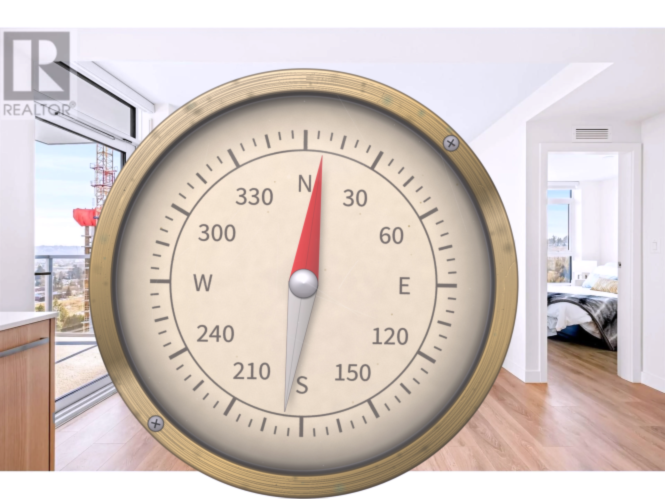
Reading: value=7.5 unit=°
